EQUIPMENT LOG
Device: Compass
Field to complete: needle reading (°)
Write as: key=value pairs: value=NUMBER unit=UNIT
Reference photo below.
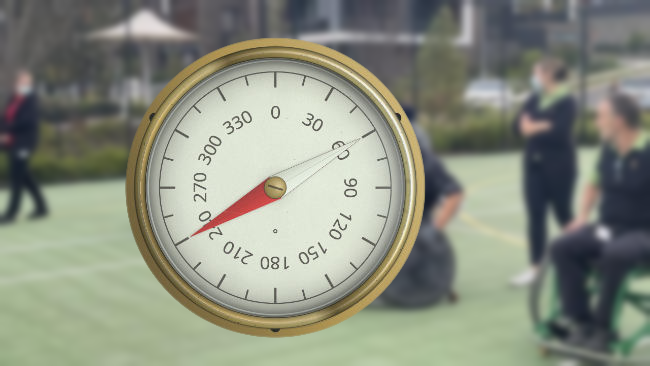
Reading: value=240 unit=°
